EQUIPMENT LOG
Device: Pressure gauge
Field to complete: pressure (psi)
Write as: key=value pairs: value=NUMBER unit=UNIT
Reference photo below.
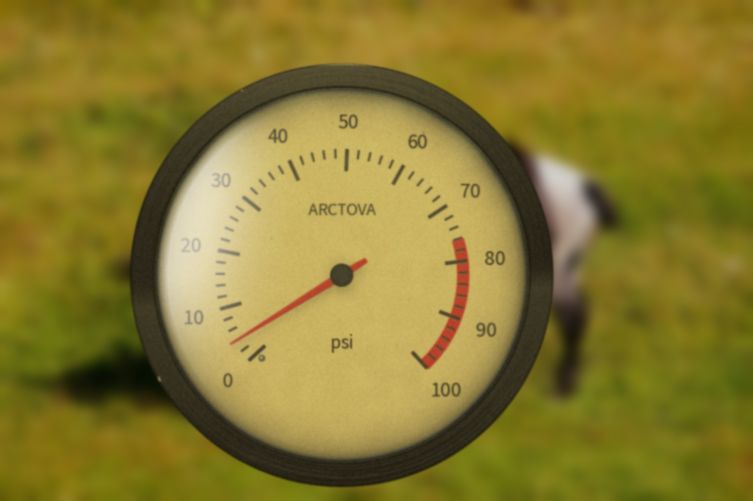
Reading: value=4 unit=psi
